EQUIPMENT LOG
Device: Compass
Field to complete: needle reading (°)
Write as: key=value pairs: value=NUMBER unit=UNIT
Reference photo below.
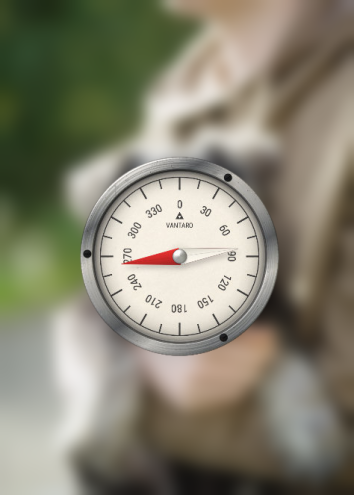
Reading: value=262.5 unit=°
